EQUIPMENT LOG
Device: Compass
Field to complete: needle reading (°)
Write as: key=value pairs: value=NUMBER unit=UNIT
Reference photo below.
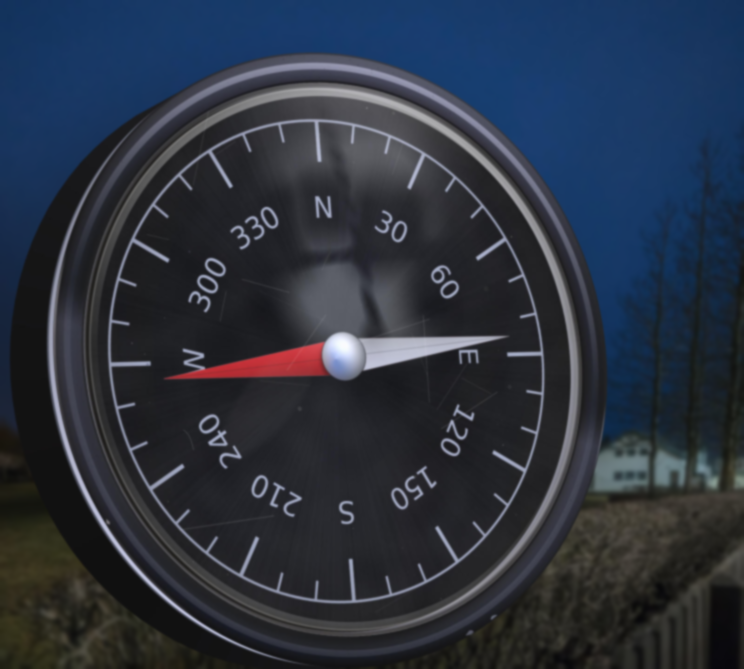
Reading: value=265 unit=°
